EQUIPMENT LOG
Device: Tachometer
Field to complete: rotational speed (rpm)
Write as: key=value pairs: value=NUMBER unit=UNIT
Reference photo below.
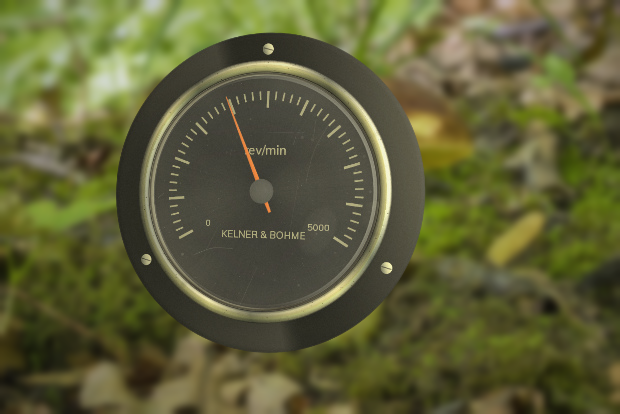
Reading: value=2000 unit=rpm
